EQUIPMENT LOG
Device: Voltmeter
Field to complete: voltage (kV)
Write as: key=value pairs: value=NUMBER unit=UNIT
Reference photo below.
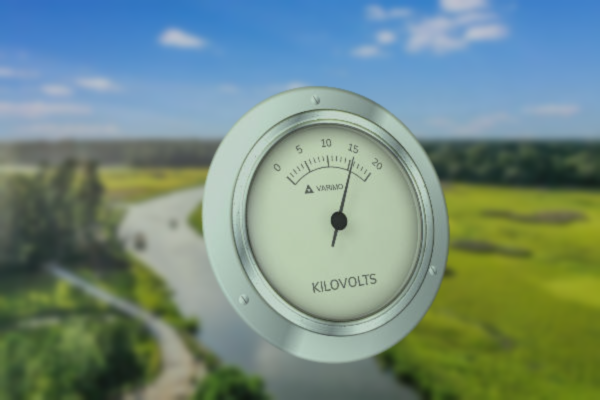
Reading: value=15 unit=kV
